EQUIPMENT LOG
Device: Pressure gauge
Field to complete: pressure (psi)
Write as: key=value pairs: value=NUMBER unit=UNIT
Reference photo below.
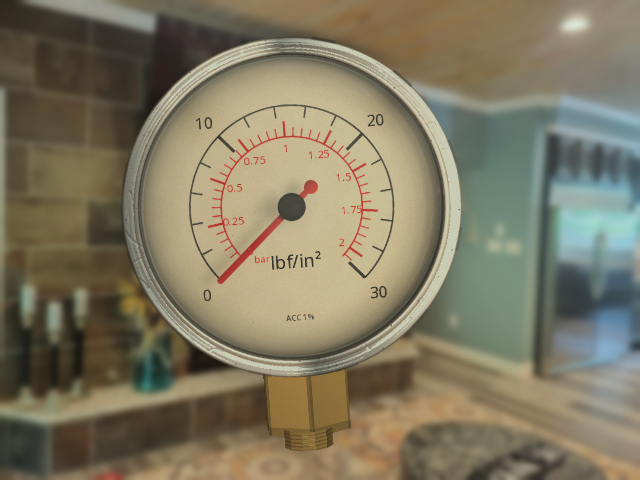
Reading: value=0 unit=psi
